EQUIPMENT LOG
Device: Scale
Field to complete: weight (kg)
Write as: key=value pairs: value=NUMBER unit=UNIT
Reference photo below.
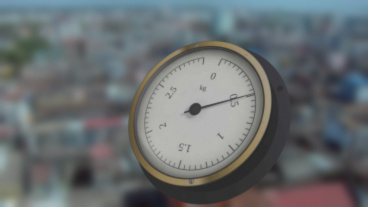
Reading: value=0.5 unit=kg
